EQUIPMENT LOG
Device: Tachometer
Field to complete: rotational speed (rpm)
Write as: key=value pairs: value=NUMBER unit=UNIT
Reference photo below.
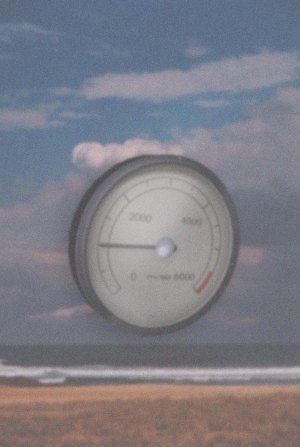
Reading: value=1000 unit=rpm
